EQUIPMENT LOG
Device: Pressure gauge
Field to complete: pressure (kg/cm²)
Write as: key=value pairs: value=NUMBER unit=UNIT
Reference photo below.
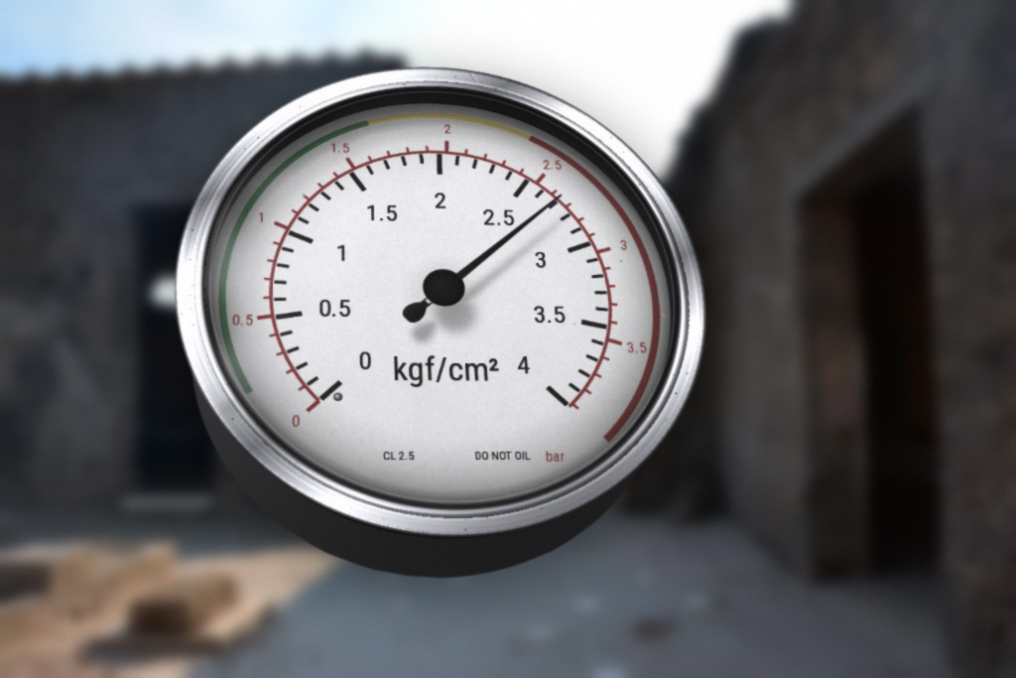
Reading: value=2.7 unit=kg/cm²
